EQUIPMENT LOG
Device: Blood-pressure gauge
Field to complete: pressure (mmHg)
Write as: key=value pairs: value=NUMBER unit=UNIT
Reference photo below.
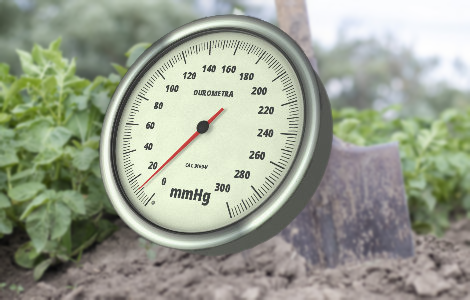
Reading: value=10 unit=mmHg
